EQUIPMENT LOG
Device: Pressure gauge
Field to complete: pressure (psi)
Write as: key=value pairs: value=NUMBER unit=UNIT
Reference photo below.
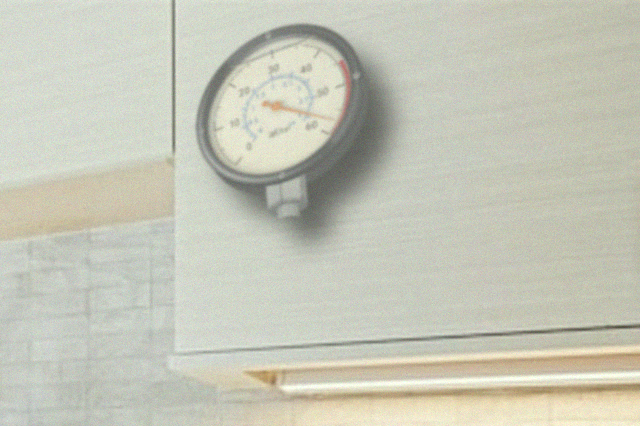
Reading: value=57.5 unit=psi
